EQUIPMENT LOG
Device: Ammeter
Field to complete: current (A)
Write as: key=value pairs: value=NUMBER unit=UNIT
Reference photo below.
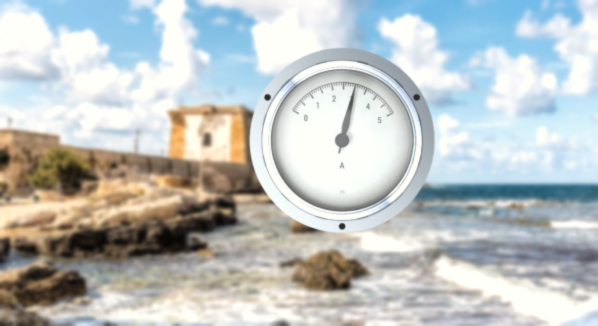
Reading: value=3 unit=A
